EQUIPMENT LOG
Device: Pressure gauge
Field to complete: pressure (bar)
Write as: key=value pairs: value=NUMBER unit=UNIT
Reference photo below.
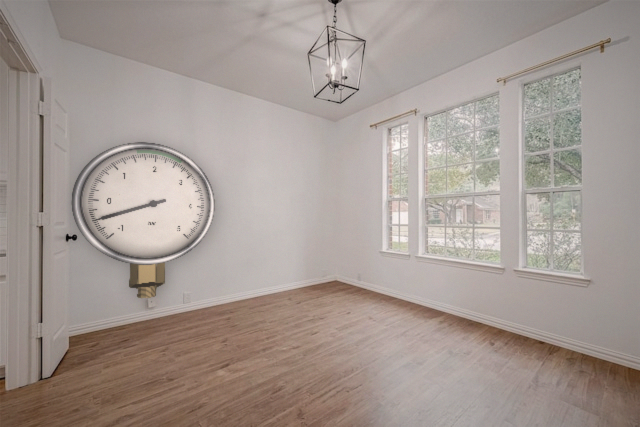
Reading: value=-0.5 unit=bar
